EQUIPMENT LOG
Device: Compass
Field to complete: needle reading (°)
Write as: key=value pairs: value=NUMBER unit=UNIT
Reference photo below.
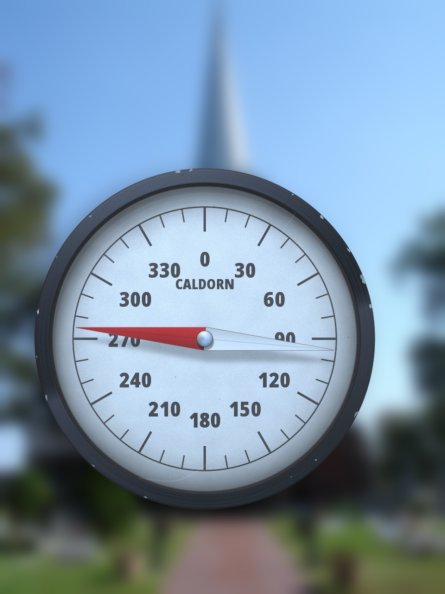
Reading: value=275 unit=°
